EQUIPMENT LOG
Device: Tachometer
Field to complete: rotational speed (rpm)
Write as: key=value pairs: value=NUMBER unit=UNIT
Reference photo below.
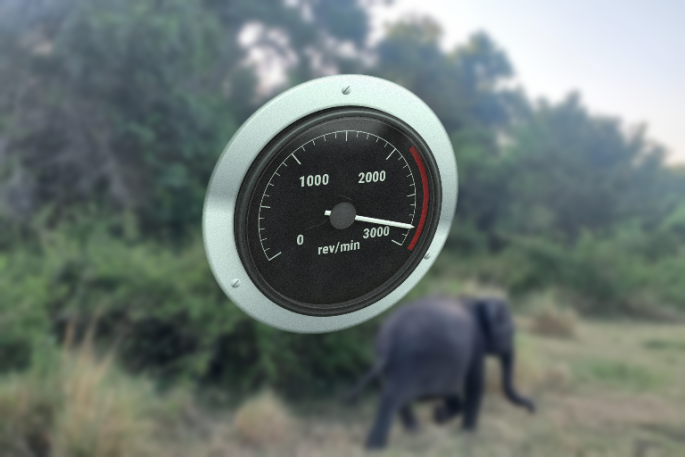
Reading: value=2800 unit=rpm
